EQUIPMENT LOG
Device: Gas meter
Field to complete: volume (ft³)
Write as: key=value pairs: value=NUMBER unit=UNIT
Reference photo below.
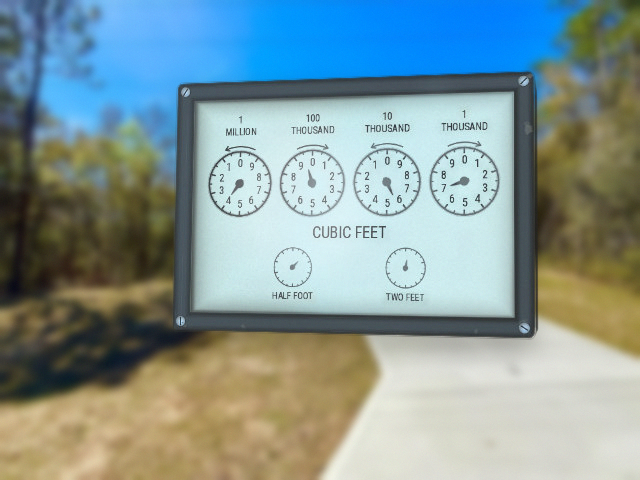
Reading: value=395700 unit=ft³
